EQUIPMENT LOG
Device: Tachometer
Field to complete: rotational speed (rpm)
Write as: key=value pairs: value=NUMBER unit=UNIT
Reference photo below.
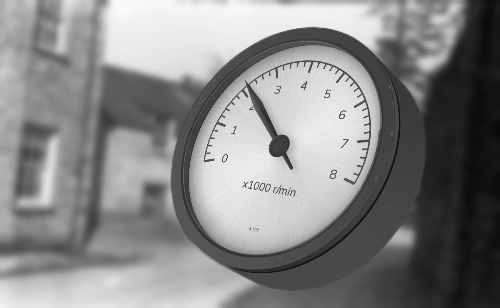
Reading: value=2200 unit=rpm
